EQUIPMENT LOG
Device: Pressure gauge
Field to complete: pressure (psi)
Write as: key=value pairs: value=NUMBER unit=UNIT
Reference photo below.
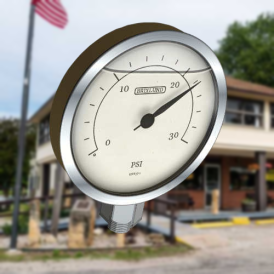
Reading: value=22 unit=psi
